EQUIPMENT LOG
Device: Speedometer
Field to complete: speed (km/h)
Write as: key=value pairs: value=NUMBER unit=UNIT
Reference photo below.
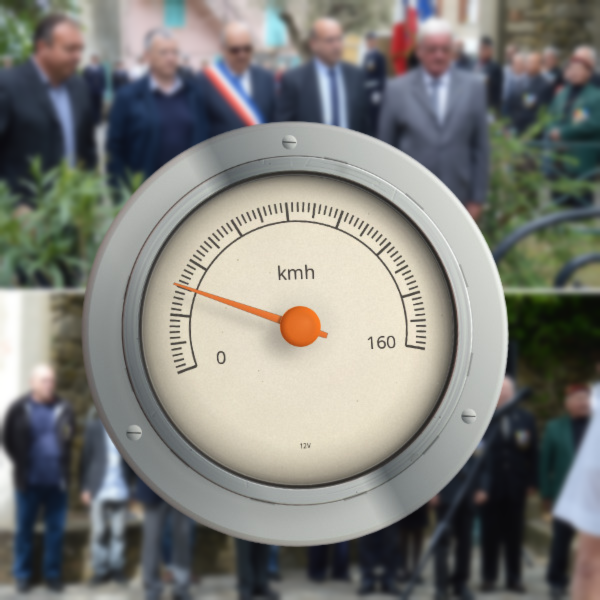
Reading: value=30 unit=km/h
